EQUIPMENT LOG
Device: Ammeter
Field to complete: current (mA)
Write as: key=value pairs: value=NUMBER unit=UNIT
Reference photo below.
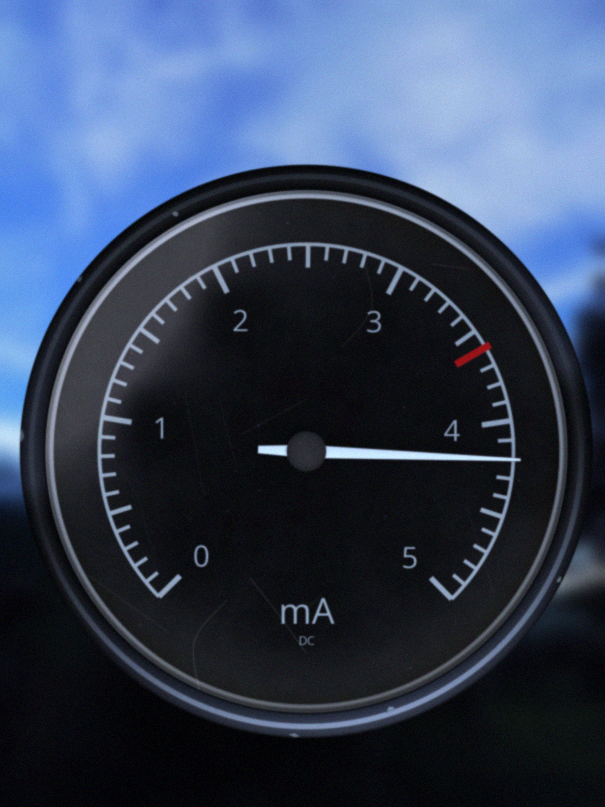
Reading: value=4.2 unit=mA
